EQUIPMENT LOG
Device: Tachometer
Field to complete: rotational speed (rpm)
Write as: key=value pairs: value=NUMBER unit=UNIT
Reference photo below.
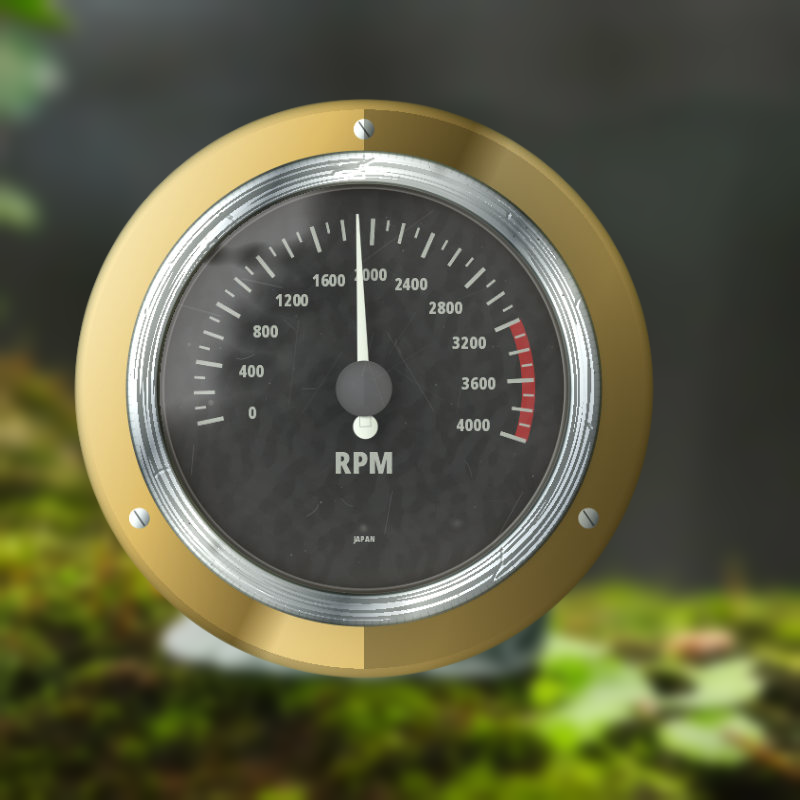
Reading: value=1900 unit=rpm
